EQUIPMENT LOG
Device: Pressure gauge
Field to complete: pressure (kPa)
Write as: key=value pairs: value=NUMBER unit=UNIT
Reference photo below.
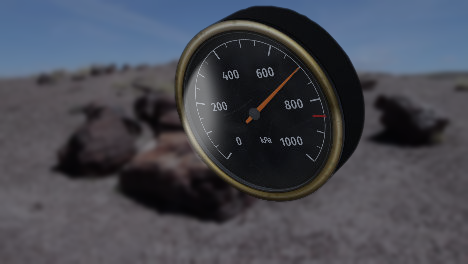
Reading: value=700 unit=kPa
